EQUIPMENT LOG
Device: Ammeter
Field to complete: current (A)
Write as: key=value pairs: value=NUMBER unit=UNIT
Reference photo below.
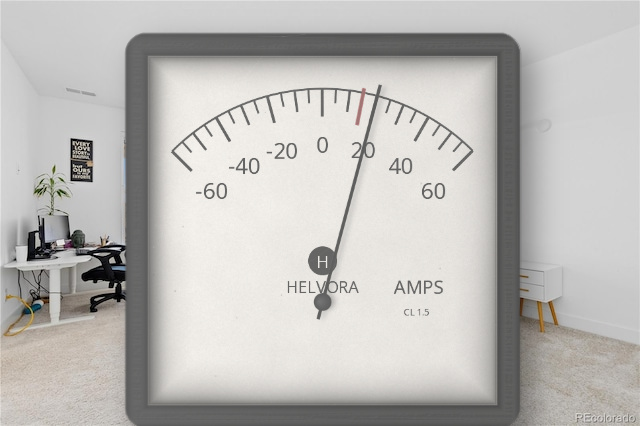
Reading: value=20 unit=A
